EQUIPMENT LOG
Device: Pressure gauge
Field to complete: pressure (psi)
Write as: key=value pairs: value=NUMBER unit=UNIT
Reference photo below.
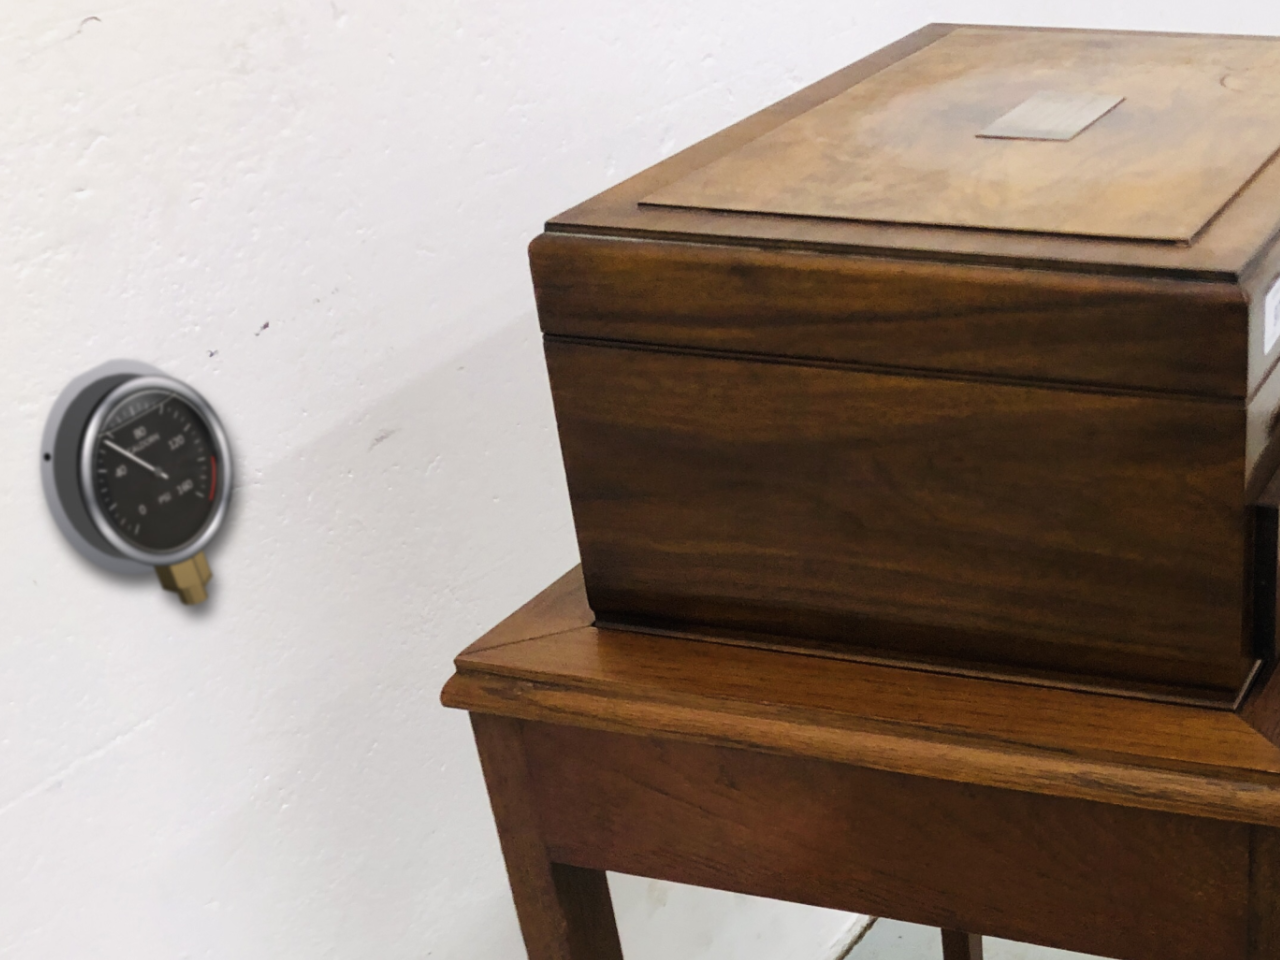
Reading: value=55 unit=psi
